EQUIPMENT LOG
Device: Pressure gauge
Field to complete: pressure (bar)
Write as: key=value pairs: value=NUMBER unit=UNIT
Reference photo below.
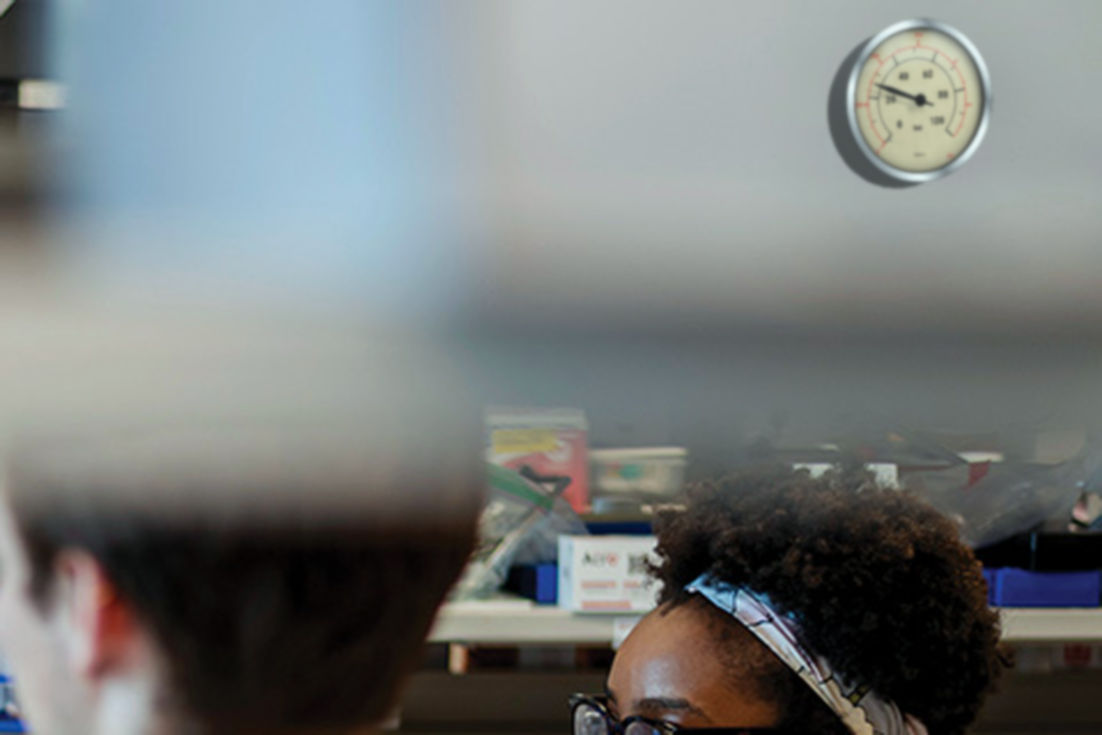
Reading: value=25 unit=bar
